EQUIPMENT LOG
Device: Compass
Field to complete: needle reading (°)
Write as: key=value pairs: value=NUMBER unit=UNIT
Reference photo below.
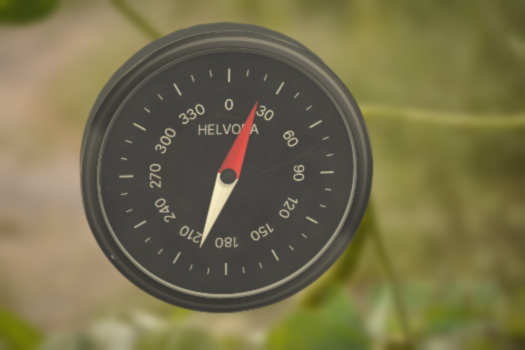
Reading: value=20 unit=°
